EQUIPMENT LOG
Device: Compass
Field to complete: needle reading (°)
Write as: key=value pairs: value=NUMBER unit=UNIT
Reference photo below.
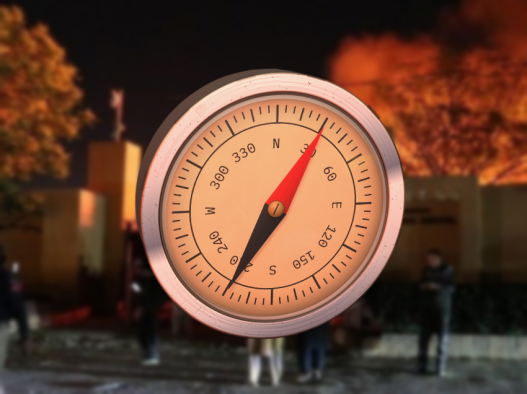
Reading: value=30 unit=°
